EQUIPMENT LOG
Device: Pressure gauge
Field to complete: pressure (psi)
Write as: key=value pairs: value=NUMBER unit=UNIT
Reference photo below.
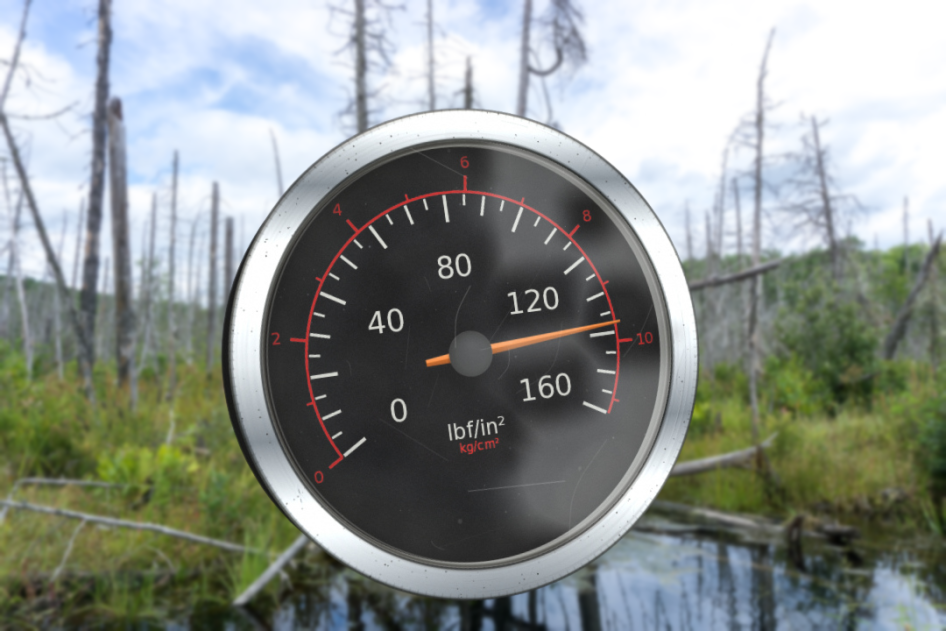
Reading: value=137.5 unit=psi
